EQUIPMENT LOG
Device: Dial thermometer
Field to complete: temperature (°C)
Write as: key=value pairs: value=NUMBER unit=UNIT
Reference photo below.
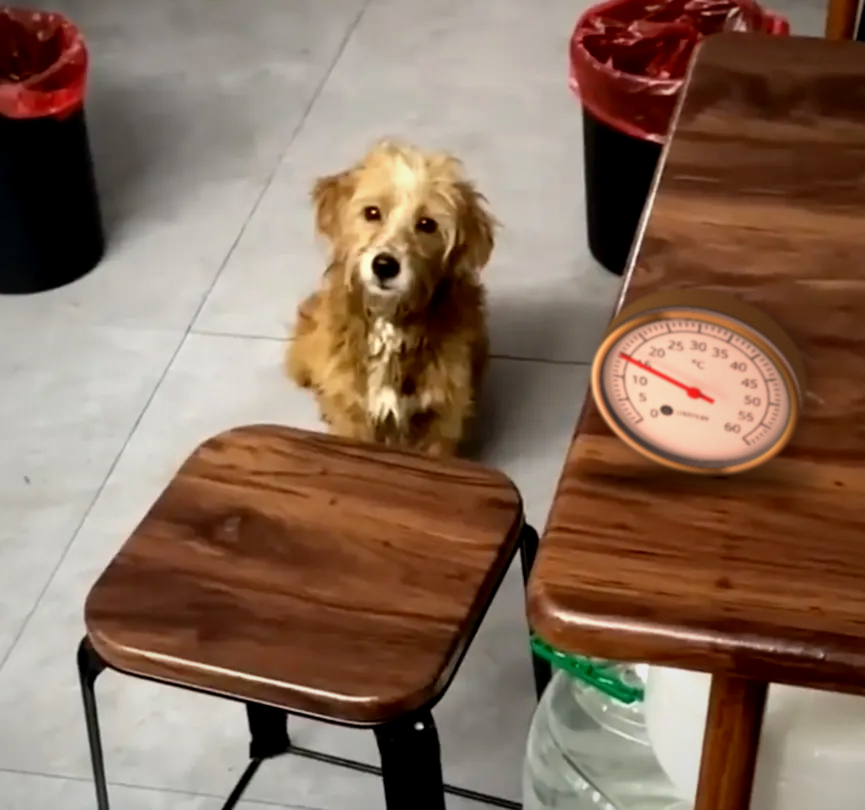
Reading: value=15 unit=°C
